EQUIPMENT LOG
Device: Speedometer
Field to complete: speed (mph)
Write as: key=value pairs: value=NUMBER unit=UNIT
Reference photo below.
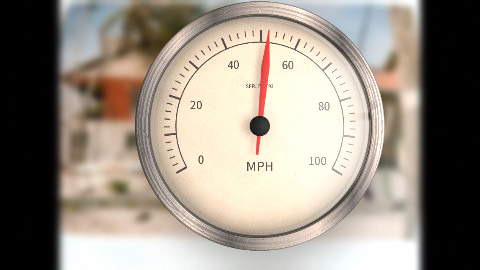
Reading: value=52 unit=mph
